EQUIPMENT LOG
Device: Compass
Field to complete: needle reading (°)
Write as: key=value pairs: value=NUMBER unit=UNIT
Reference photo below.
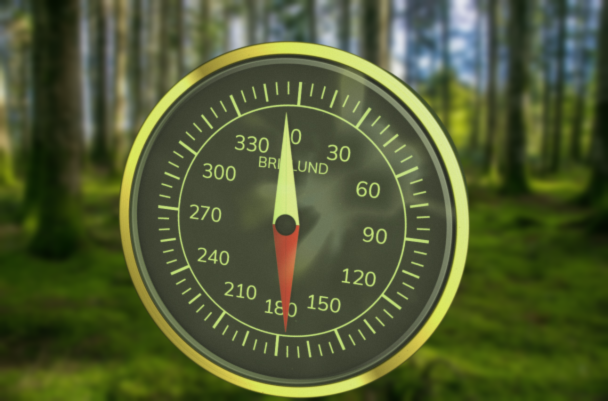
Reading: value=175 unit=°
